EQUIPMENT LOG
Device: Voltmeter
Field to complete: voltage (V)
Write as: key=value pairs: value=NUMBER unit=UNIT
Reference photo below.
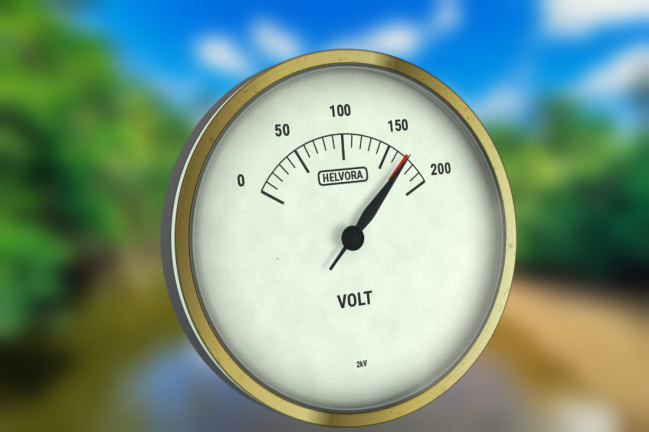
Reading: value=170 unit=V
